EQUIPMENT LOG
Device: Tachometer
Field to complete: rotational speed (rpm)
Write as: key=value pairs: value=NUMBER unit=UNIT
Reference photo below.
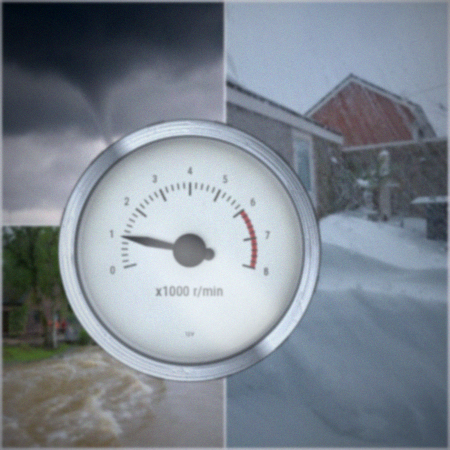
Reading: value=1000 unit=rpm
